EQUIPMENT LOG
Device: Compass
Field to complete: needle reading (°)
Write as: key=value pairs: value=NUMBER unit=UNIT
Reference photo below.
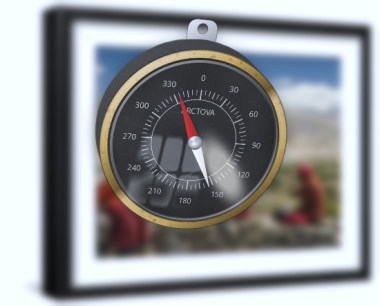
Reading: value=335 unit=°
